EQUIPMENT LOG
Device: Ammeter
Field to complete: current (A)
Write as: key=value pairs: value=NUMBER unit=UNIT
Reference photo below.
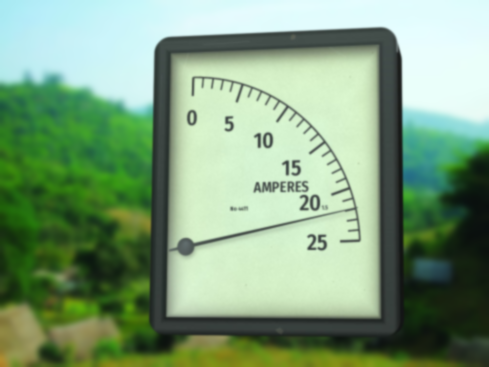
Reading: value=22 unit=A
